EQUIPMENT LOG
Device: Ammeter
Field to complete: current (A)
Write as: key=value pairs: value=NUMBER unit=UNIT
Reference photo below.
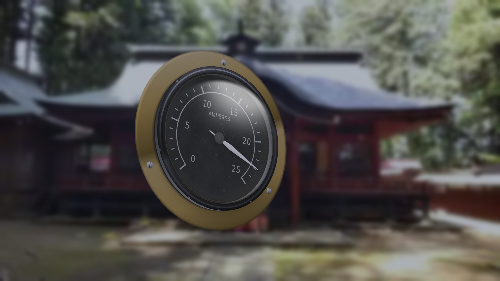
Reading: value=23 unit=A
